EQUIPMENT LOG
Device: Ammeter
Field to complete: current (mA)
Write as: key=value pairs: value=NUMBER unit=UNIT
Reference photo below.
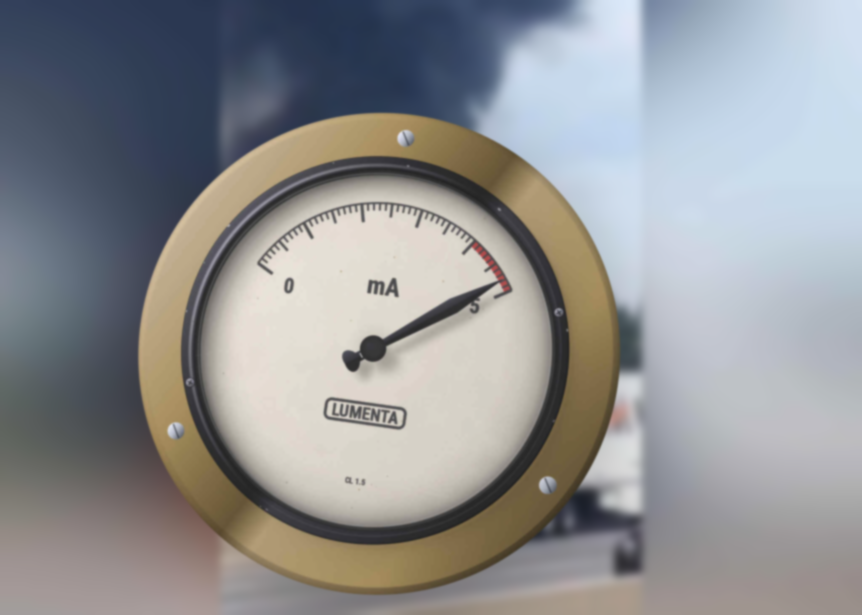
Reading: value=4.8 unit=mA
